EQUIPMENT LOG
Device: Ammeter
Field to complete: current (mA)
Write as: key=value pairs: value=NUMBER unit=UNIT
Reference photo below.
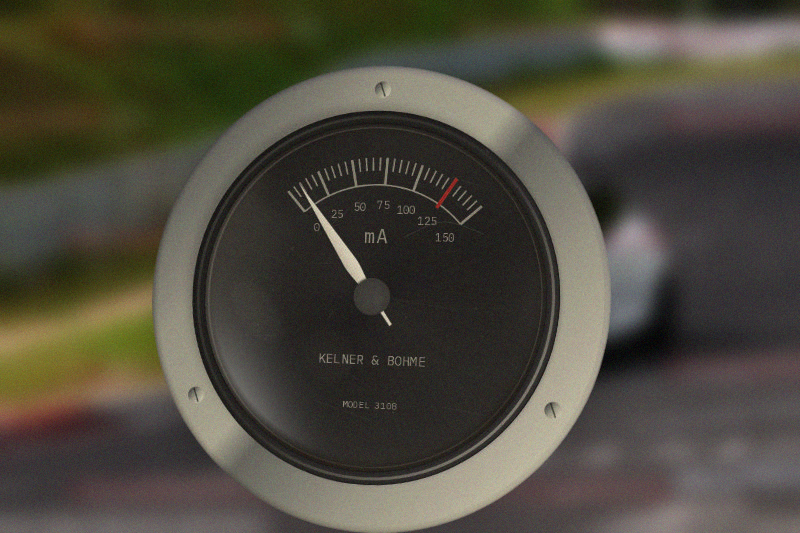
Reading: value=10 unit=mA
